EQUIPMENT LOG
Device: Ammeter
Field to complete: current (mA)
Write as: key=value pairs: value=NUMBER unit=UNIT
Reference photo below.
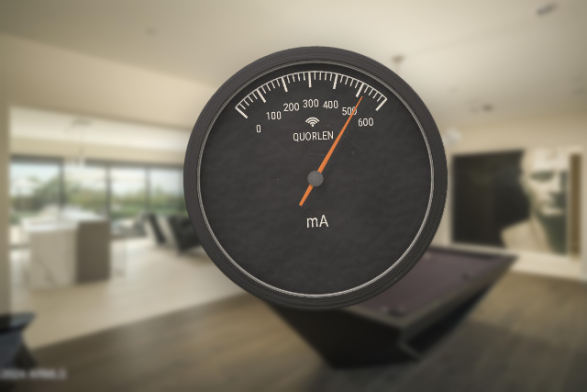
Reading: value=520 unit=mA
